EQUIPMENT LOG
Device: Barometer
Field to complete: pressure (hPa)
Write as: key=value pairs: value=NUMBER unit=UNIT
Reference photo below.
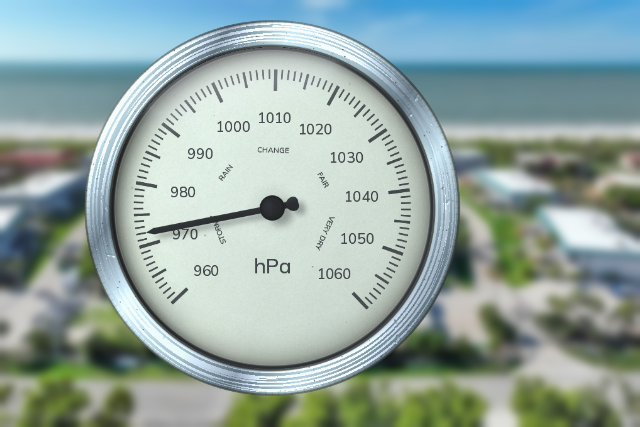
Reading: value=972 unit=hPa
